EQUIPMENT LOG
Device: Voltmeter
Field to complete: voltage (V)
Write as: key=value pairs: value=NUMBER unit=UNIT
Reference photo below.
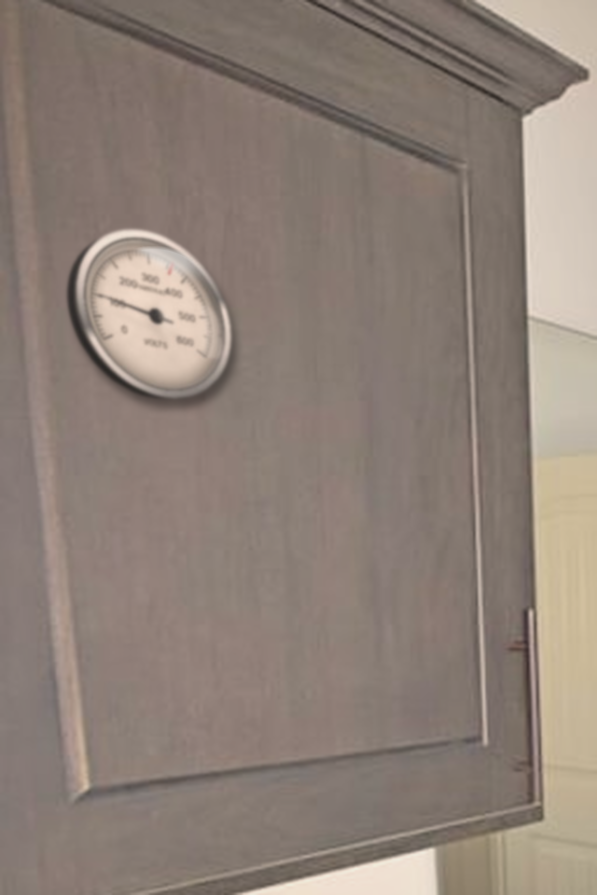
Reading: value=100 unit=V
